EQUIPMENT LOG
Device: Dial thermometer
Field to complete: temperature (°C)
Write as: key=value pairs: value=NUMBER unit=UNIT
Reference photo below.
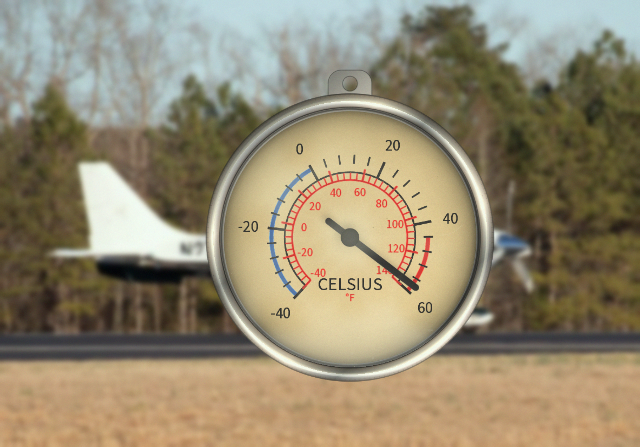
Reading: value=58 unit=°C
